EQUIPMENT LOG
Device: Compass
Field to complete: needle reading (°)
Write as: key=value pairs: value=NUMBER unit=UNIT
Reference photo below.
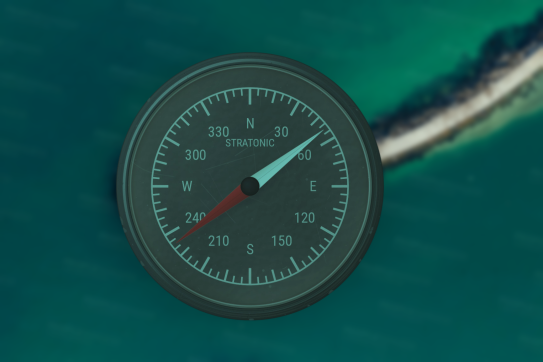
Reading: value=232.5 unit=°
